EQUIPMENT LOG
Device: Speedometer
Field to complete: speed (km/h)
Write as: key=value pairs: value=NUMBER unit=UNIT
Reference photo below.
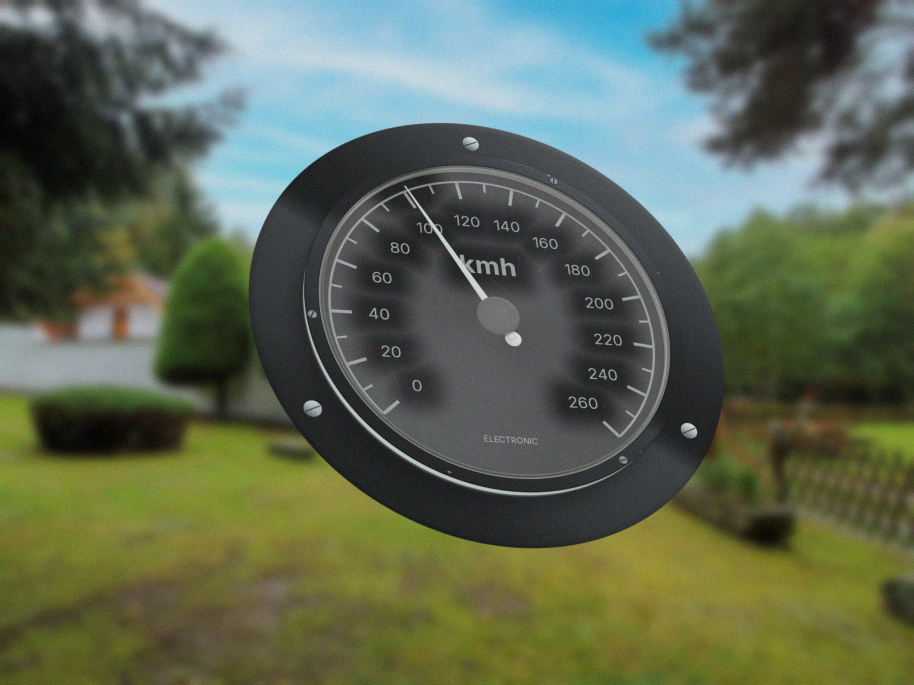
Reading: value=100 unit=km/h
